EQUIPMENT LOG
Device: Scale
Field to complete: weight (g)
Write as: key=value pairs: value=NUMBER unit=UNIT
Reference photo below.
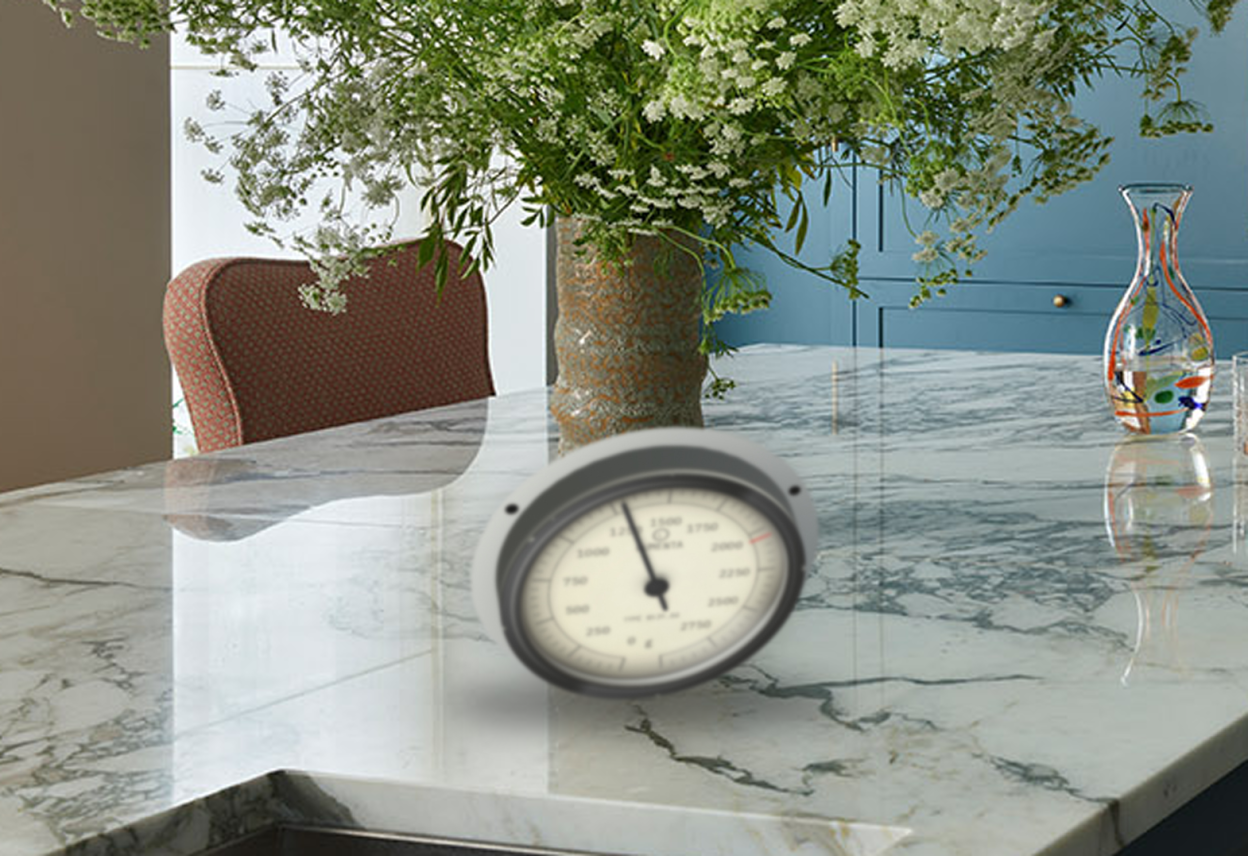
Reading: value=1300 unit=g
